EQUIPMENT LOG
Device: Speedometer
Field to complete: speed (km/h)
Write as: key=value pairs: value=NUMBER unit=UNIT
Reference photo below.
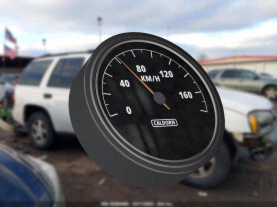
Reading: value=60 unit=km/h
